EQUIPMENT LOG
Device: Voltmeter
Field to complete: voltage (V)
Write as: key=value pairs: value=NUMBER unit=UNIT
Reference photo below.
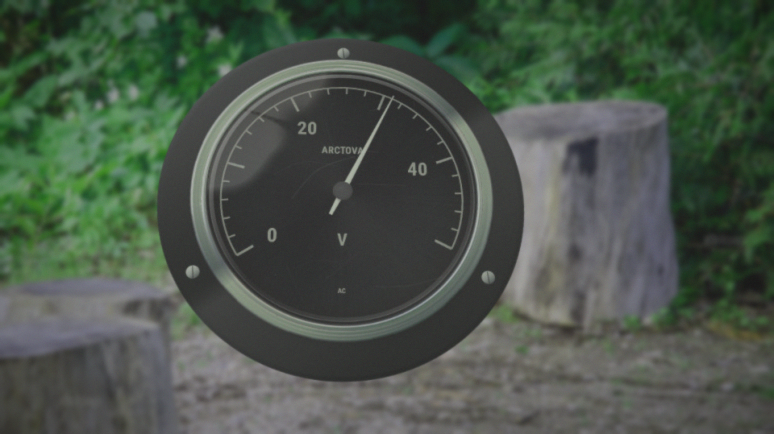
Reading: value=31 unit=V
